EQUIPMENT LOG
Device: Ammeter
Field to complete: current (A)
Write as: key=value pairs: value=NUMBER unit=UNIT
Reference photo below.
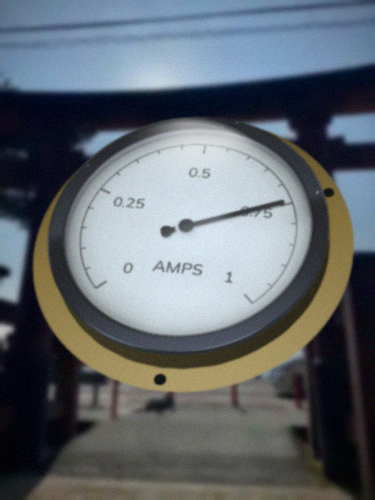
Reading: value=0.75 unit=A
